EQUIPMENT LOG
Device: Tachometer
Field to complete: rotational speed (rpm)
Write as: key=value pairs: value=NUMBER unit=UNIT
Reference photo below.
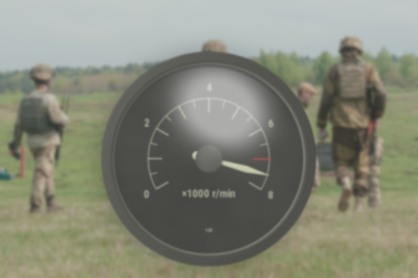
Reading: value=7500 unit=rpm
